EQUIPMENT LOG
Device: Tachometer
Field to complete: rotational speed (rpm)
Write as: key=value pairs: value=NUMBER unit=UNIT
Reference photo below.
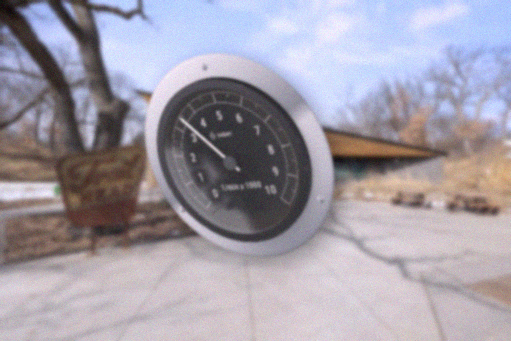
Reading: value=3500 unit=rpm
